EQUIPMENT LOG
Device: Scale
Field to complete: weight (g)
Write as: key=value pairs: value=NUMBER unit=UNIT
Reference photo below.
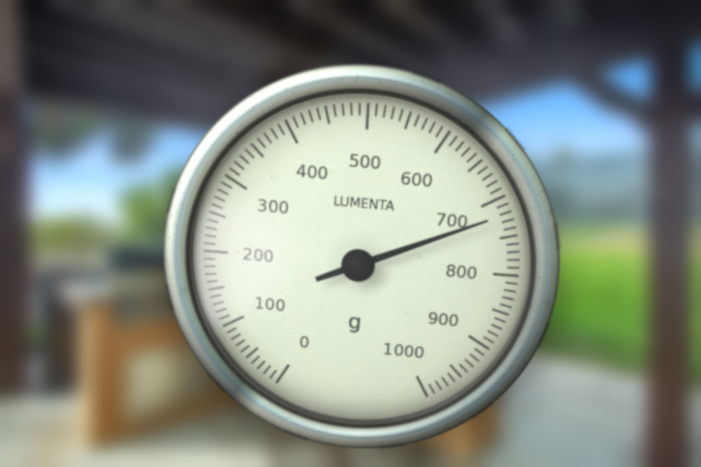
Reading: value=720 unit=g
